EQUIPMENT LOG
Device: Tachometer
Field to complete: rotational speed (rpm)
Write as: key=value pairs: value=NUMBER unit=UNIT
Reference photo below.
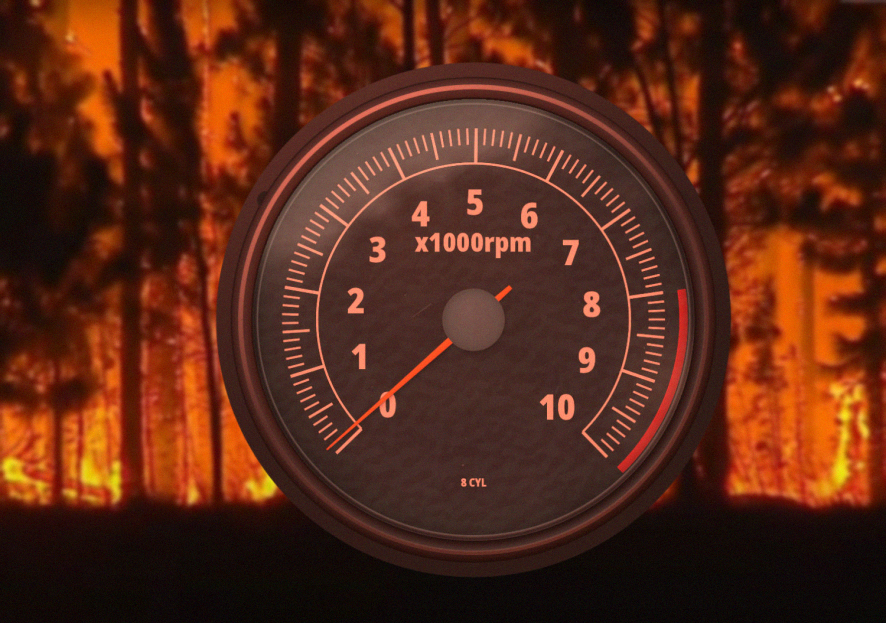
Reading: value=100 unit=rpm
